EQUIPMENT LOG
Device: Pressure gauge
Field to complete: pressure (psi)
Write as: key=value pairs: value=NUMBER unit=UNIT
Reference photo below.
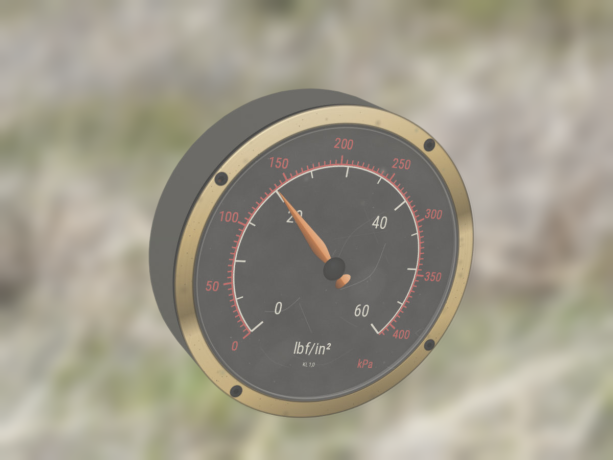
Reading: value=20 unit=psi
